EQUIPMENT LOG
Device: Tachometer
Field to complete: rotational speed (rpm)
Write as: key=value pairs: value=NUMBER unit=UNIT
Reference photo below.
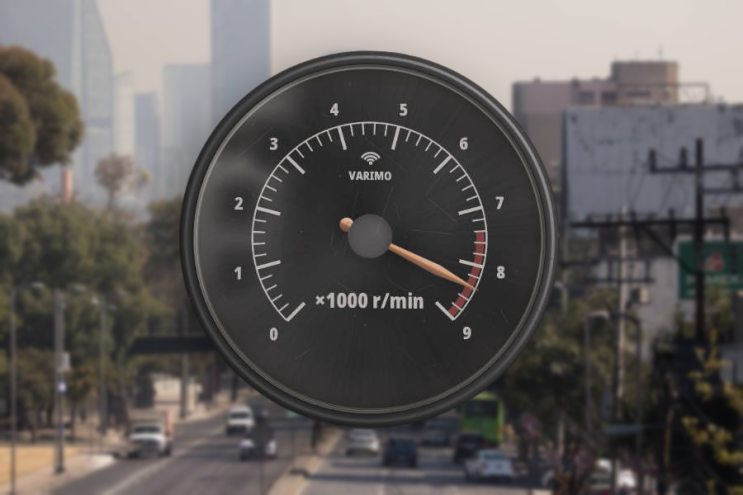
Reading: value=8400 unit=rpm
